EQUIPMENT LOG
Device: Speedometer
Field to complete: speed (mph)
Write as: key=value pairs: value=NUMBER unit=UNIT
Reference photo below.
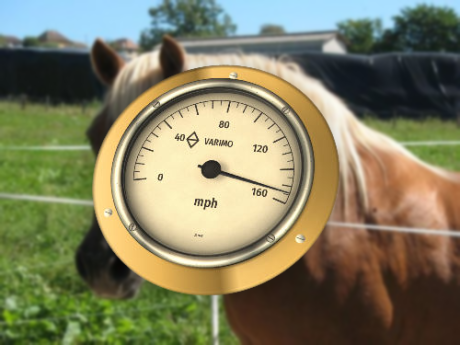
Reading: value=155 unit=mph
